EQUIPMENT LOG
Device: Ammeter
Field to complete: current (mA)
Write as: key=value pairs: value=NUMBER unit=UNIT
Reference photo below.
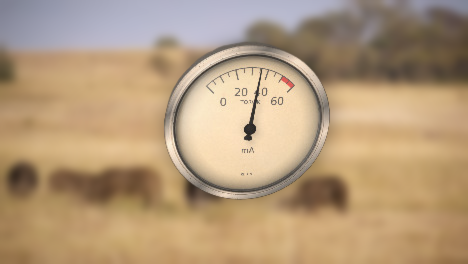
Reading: value=35 unit=mA
